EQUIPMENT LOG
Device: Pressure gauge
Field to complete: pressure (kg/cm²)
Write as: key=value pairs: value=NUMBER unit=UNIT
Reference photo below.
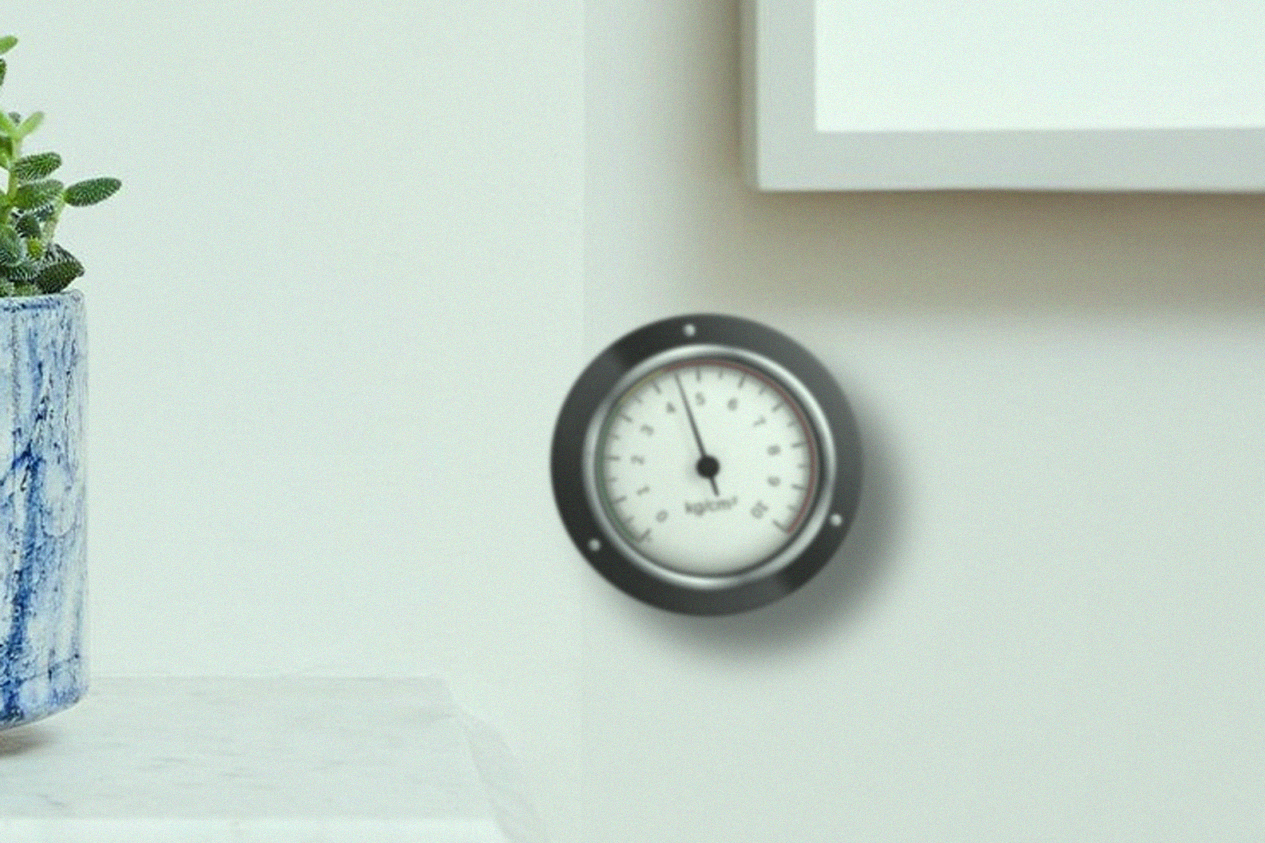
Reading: value=4.5 unit=kg/cm²
